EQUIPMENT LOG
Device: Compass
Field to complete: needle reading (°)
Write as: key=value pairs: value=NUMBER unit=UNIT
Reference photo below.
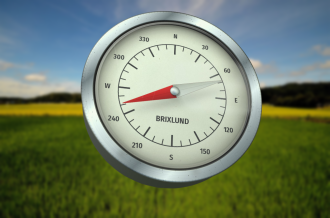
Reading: value=250 unit=°
